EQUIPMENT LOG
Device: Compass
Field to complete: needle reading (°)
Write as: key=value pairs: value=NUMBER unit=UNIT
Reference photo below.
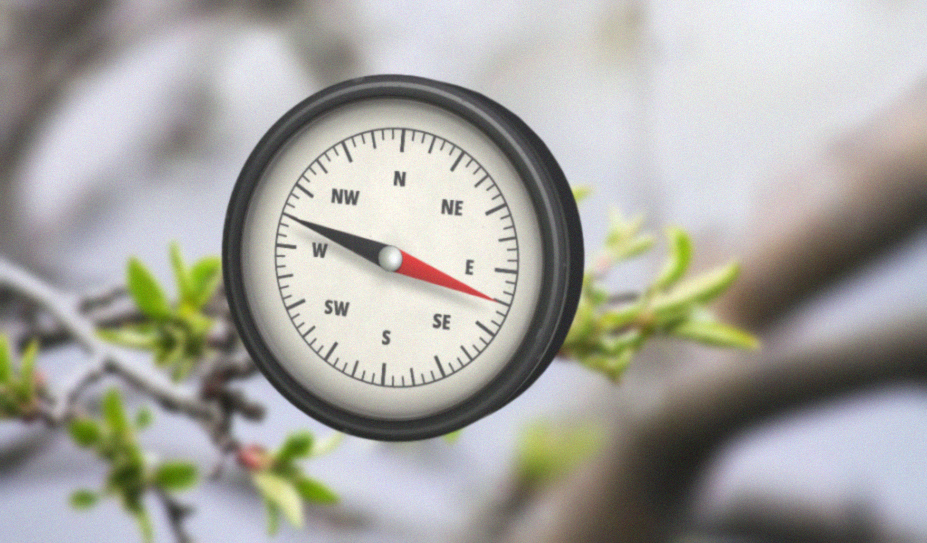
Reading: value=105 unit=°
